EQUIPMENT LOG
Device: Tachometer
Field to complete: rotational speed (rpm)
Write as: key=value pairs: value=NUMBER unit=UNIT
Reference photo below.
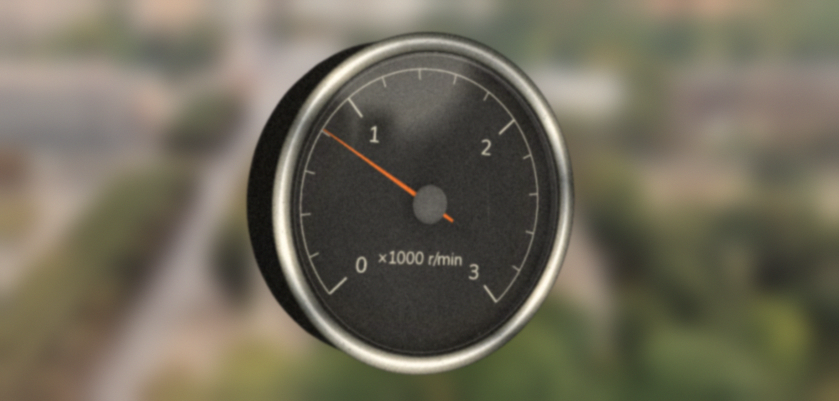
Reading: value=800 unit=rpm
